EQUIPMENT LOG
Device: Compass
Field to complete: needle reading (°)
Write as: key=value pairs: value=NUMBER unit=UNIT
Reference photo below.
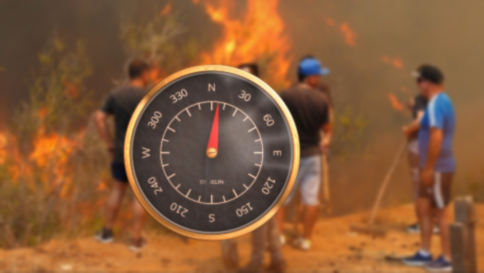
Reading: value=7.5 unit=°
